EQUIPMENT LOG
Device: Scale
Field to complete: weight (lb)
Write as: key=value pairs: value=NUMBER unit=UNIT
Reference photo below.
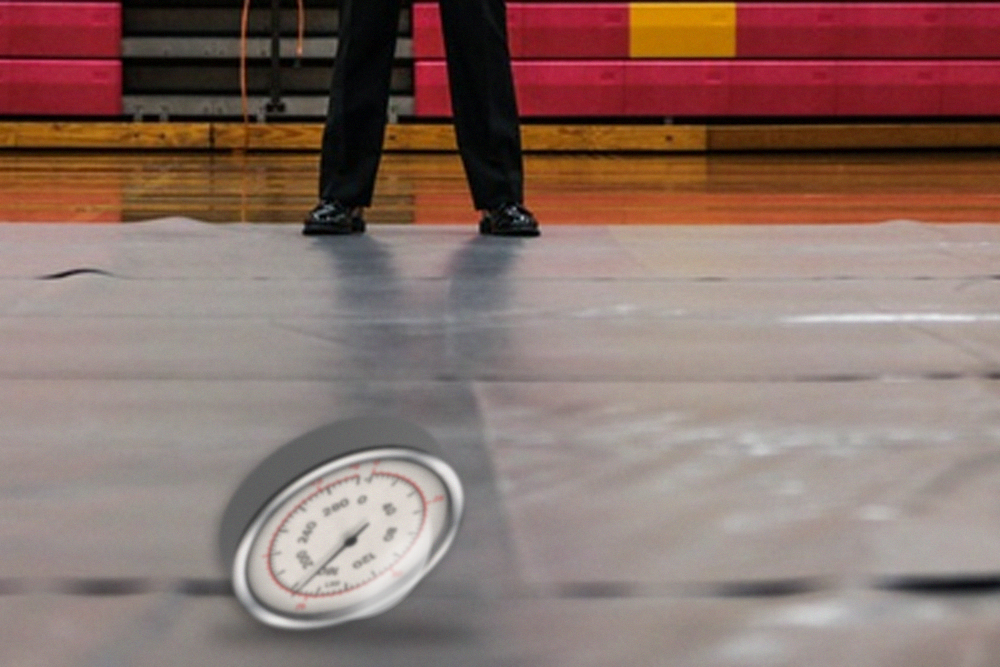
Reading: value=180 unit=lb
